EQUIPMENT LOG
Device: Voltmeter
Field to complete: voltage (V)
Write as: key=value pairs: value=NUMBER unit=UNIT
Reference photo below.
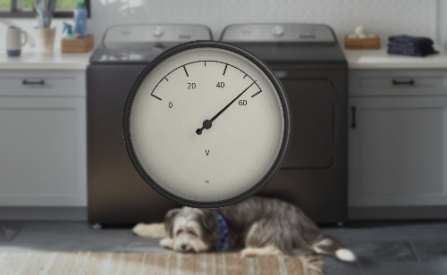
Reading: value=55 unit=V
